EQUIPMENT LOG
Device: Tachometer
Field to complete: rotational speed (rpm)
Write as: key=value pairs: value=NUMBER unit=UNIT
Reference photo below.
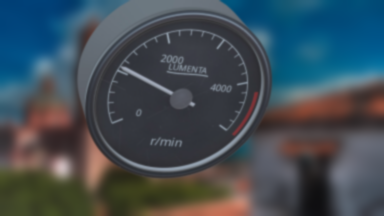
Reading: value=1100 unit=rpm
